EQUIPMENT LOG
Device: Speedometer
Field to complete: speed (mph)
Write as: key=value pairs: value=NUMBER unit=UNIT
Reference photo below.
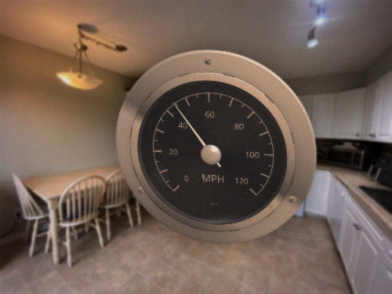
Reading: value=45 unit=mph
